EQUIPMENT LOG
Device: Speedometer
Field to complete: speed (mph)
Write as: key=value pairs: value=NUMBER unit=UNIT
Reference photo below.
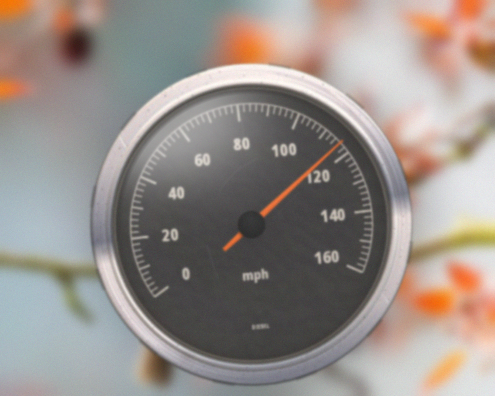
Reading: value=116 unit=mph
